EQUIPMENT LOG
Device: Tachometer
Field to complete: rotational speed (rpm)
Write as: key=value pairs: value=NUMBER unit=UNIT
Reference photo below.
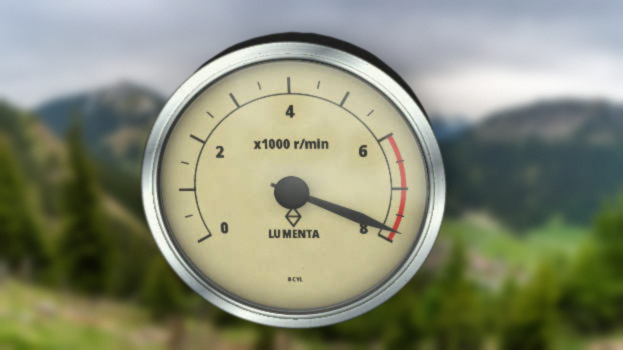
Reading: value=7750 unit=rpm
